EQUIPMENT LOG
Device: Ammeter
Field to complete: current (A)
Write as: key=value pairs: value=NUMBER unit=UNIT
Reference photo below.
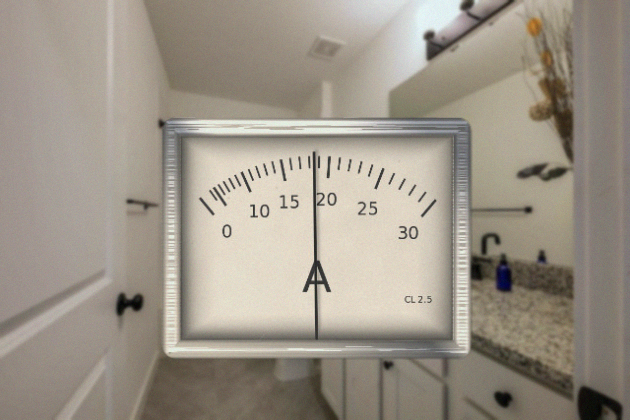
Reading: value=18.5 unit=A
